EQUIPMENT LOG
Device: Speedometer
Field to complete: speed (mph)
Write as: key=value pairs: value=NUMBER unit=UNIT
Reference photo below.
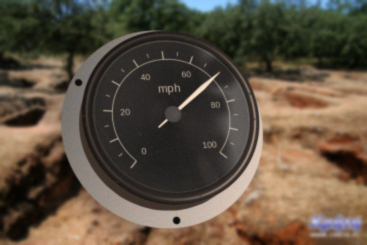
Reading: value=70 unit=mph
